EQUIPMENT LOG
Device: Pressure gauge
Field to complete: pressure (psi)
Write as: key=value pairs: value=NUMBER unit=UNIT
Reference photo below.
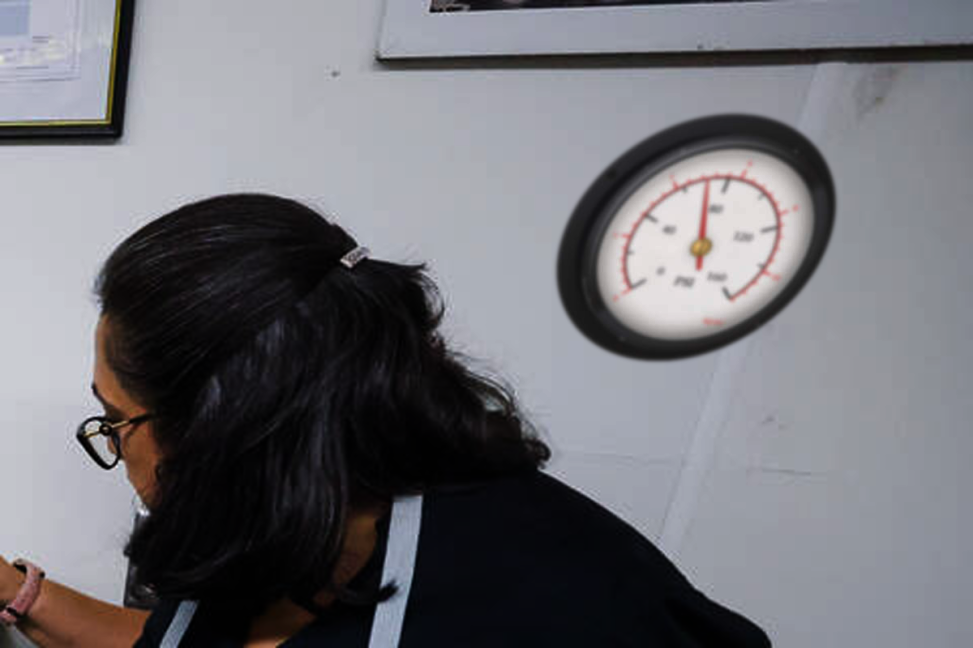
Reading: value=70 unit=psi
